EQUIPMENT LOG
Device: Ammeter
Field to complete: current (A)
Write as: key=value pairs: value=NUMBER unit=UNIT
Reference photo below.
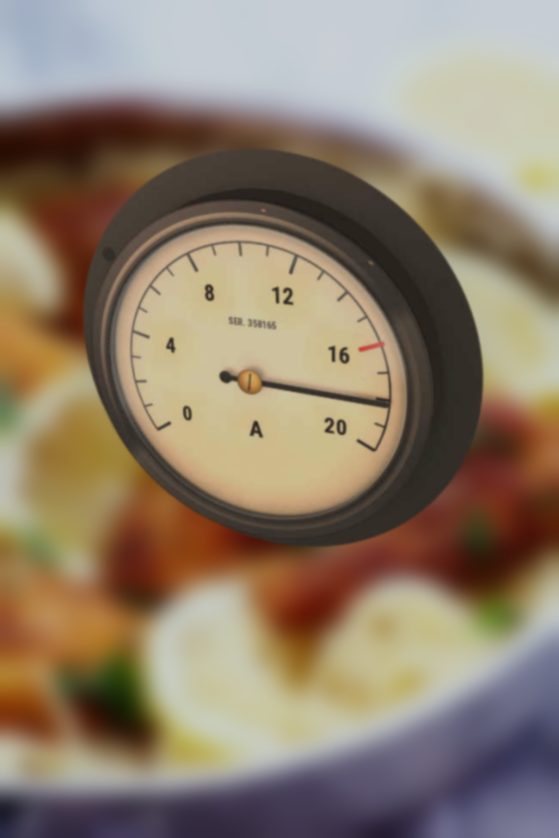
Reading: value=18 unit=A
